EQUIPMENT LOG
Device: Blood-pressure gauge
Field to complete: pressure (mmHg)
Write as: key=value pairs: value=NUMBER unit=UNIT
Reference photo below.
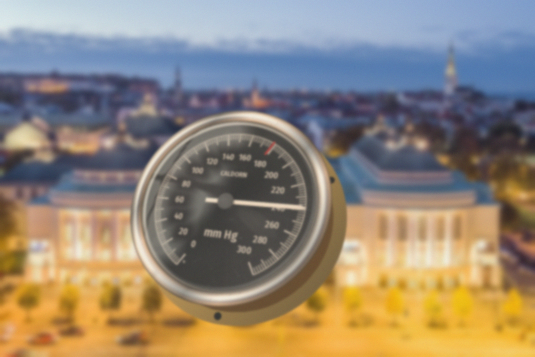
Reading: value=240 unit=mmHg
